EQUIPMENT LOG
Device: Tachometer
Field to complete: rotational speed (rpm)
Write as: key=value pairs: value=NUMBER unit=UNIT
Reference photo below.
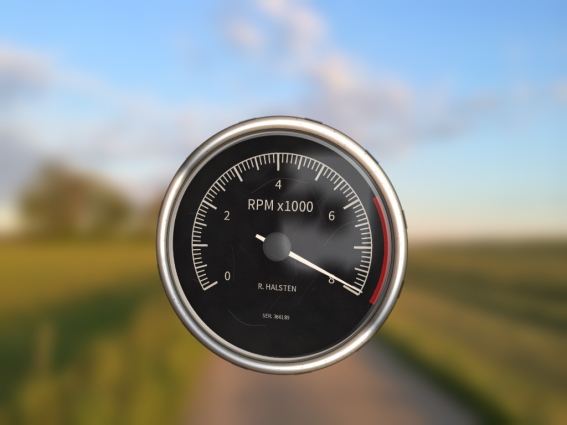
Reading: value=7900 unit=rpm
